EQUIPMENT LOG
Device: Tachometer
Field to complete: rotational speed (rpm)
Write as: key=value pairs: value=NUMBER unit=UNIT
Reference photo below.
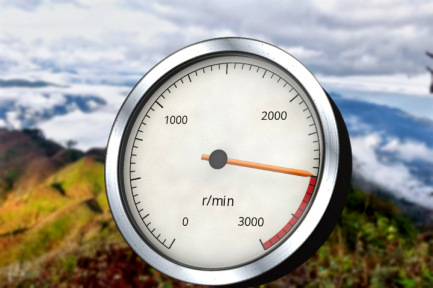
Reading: value=2500 unit=rpm
